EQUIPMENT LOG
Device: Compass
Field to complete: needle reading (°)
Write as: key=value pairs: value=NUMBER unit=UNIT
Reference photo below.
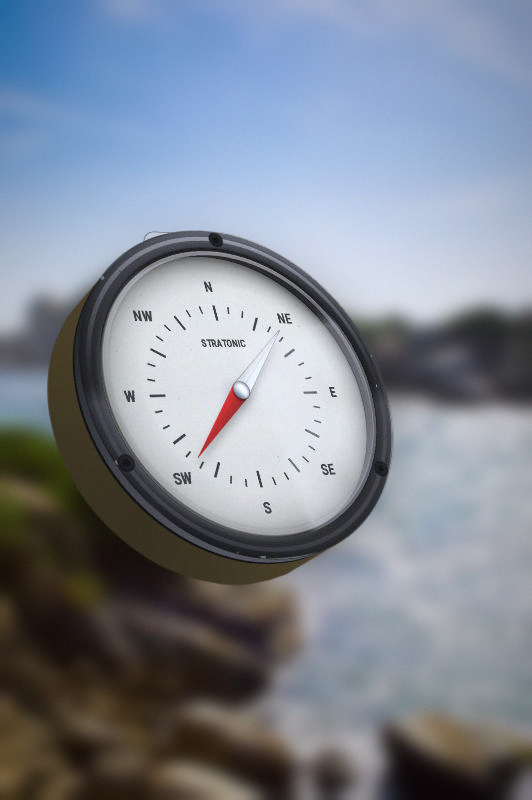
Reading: value=225 unit=°
